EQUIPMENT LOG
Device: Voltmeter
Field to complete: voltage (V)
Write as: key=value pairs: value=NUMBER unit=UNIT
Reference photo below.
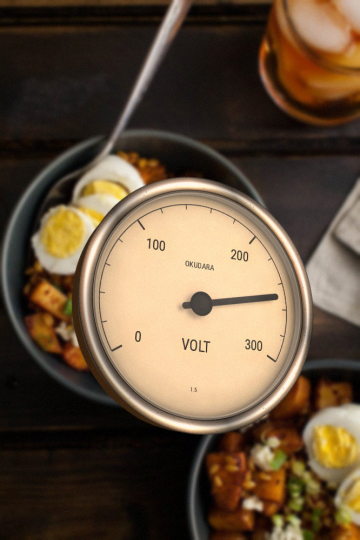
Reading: value=250 unit=V
